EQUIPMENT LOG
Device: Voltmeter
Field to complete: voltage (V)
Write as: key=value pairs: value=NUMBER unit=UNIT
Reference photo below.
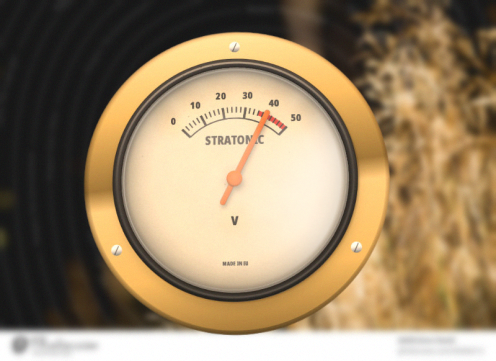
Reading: value=40 unit=V
